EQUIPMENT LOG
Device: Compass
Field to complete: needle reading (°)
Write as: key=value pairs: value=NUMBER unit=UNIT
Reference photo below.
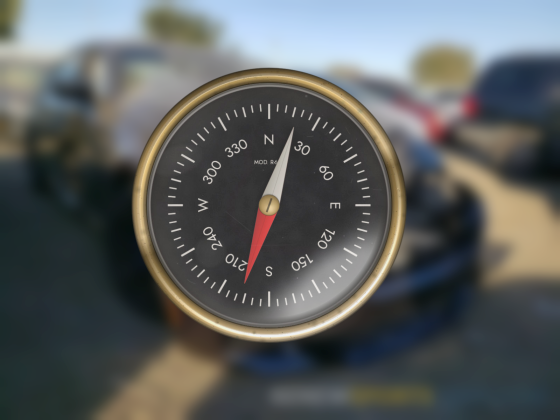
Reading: value=197.5 unit=°
